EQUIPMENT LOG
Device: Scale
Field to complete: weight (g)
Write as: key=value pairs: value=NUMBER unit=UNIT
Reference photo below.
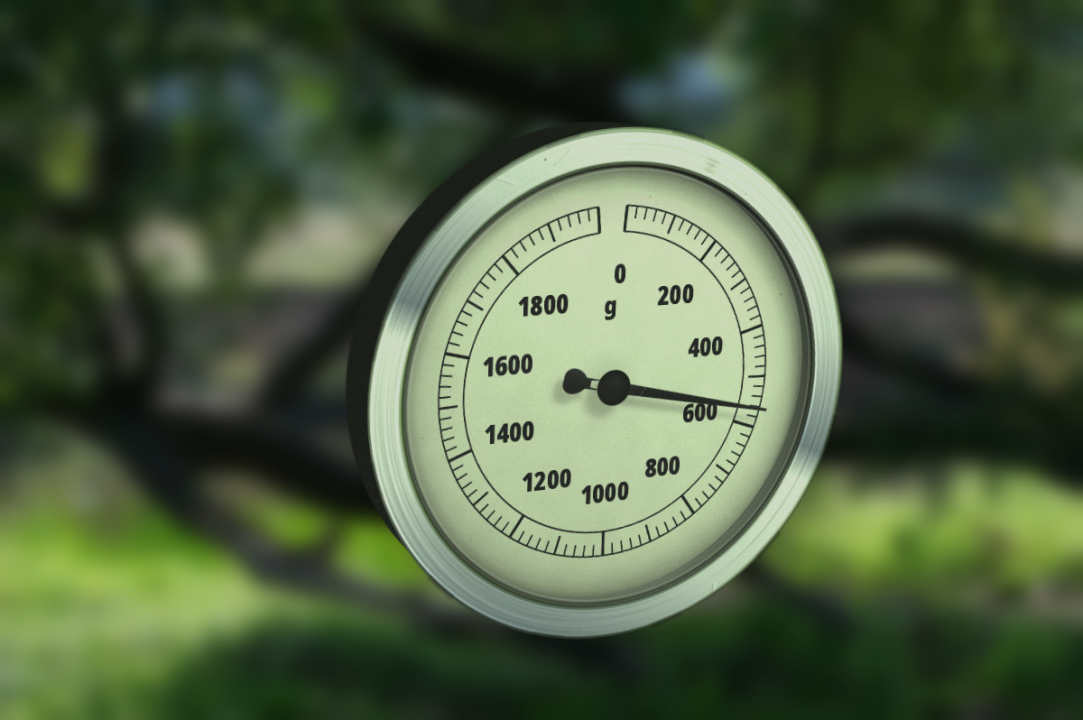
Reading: value=560 unit=g
